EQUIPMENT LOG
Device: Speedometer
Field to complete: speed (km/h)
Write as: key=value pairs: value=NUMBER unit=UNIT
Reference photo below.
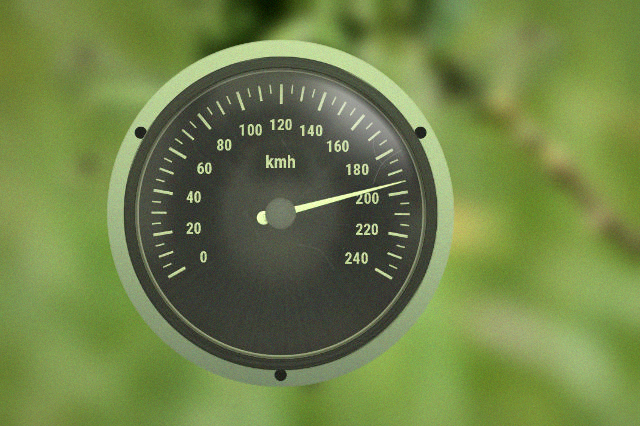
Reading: value=195 unit=km/h
